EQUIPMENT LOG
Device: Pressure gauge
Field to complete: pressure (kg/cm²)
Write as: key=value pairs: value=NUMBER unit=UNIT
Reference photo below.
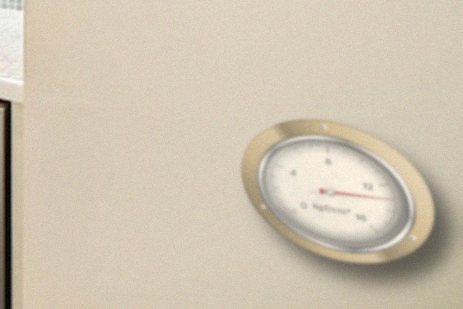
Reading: value=13 unit=kg/cm²
